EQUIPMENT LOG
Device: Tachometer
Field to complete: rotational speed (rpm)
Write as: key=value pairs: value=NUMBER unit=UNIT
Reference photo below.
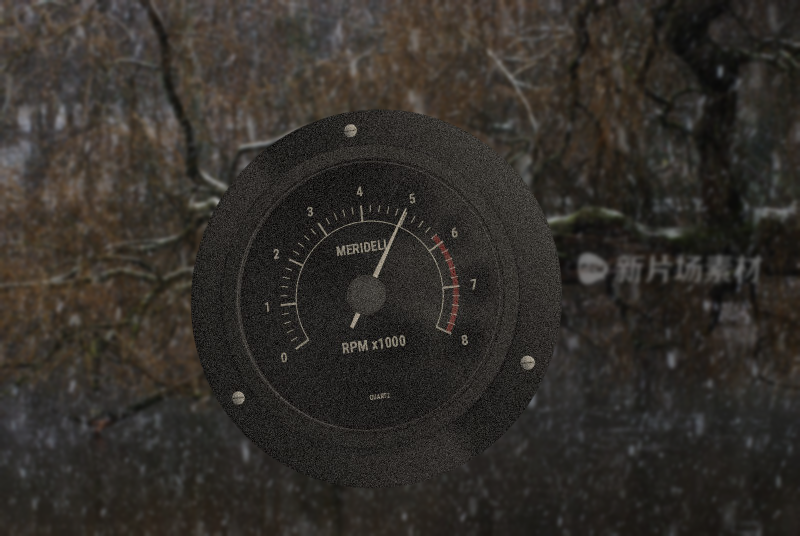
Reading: value=5000 unit=rpm
